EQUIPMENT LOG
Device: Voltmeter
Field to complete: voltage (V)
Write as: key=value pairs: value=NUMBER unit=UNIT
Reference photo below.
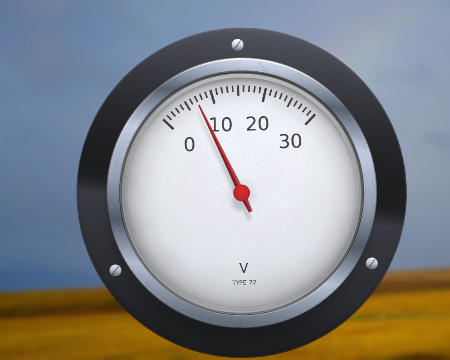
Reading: value=7 unit=V
